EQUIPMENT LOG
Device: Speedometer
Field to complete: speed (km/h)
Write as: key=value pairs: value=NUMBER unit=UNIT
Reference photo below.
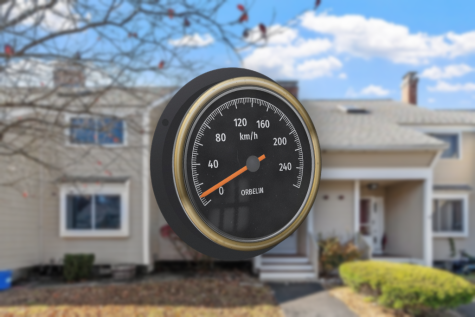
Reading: value=10 unit=km/h
